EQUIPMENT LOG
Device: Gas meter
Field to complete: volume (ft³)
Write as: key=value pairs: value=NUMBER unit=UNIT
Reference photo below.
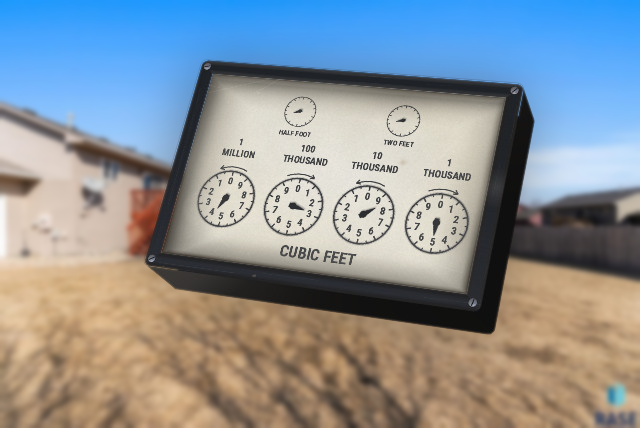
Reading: value=428500 unit=ft³
